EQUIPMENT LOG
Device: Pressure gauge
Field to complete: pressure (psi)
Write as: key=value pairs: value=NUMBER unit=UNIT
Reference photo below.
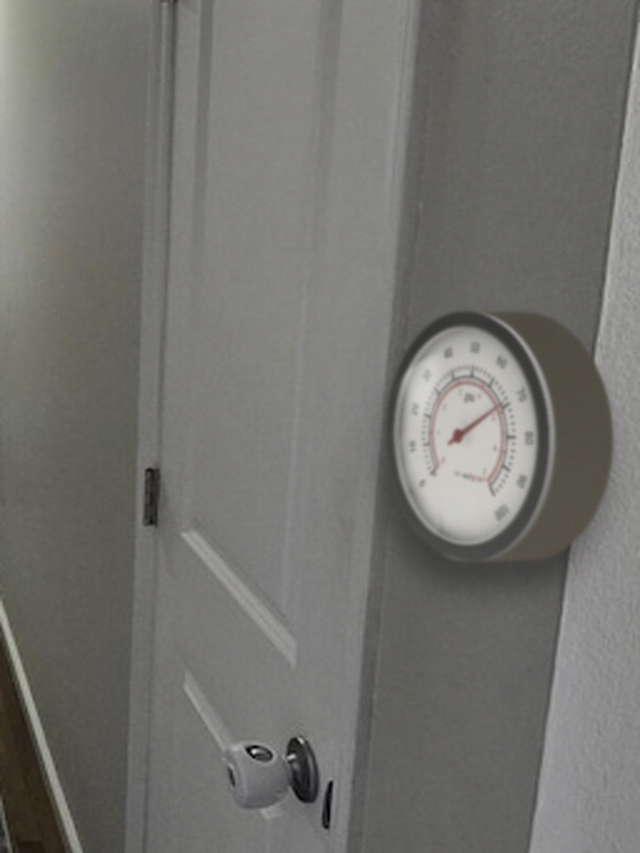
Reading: value=70 unit=psi
